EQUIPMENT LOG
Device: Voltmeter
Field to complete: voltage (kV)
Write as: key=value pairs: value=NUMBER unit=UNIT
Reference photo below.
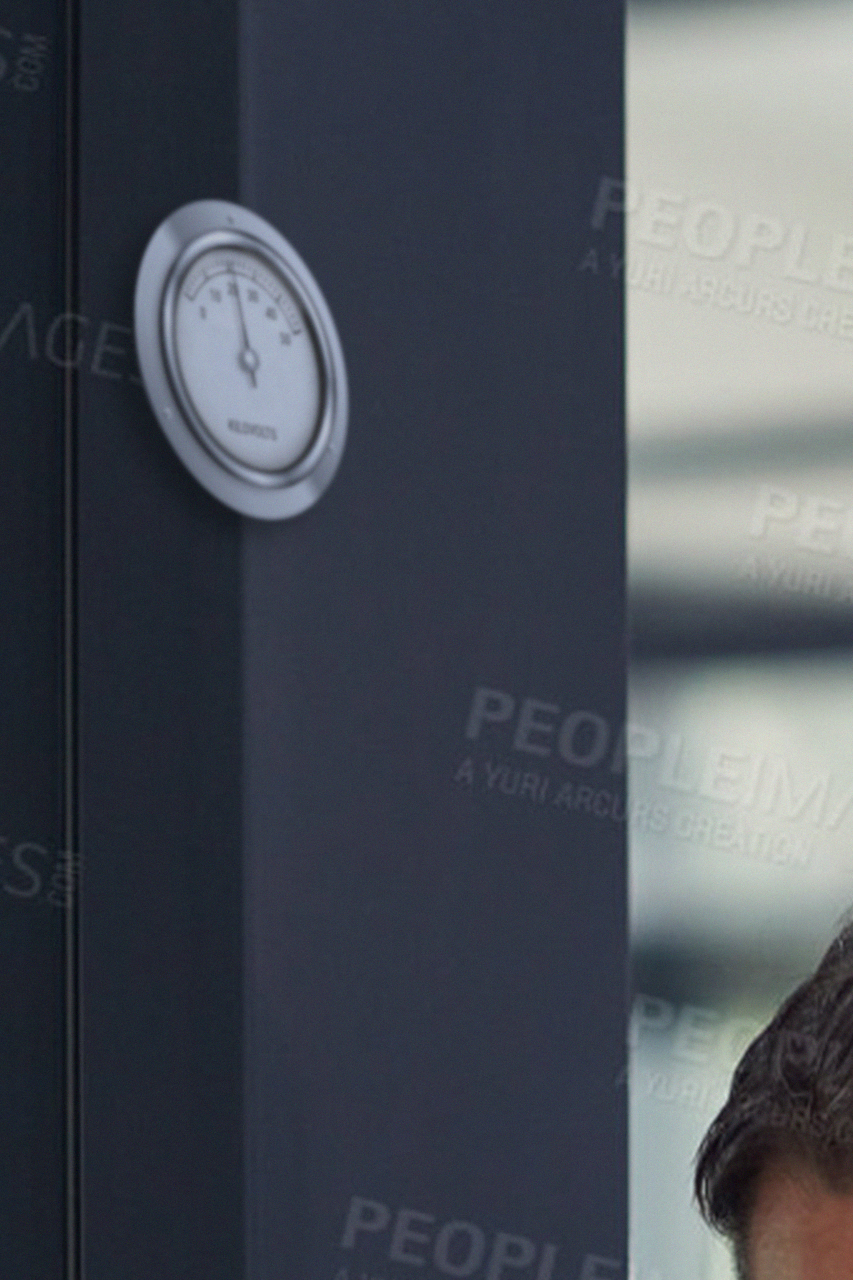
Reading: value=20 unit=kV
